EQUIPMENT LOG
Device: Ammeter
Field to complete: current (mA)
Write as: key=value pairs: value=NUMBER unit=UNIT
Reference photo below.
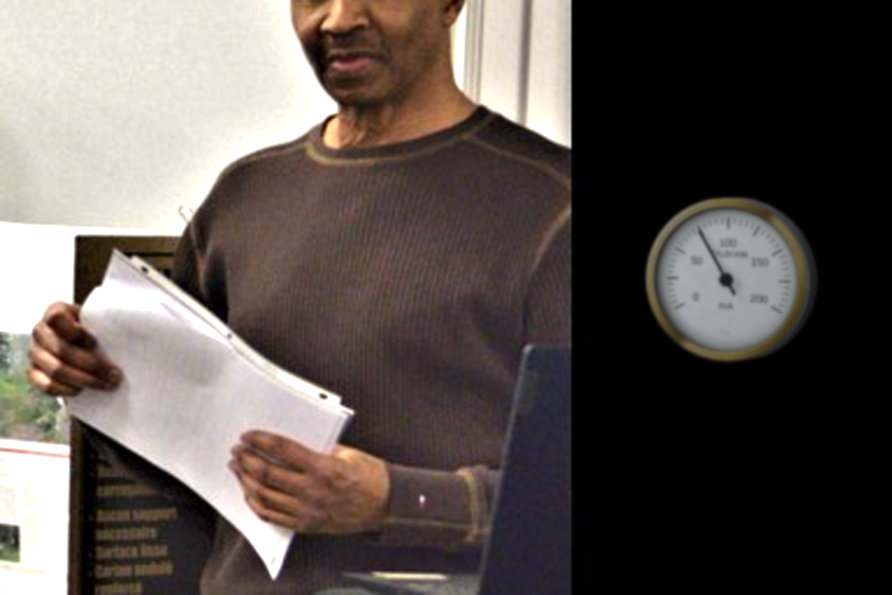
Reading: value=75 unit=mA
